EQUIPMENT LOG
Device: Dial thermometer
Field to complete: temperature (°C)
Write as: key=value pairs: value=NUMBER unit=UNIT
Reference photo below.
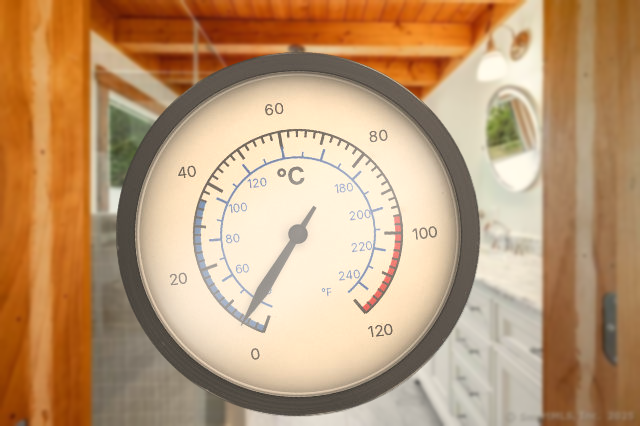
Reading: value=5 unit=°C
